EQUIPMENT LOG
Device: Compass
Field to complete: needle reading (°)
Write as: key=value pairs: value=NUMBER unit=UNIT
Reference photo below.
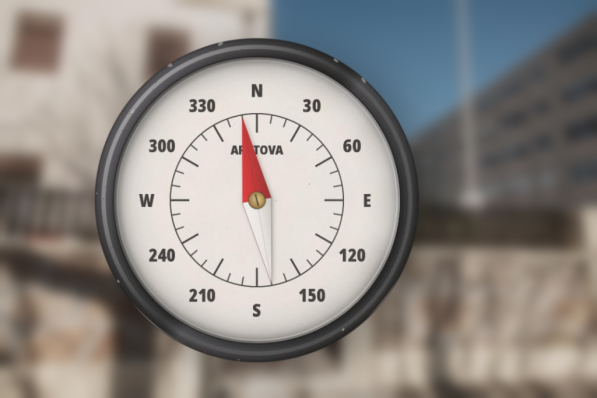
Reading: value=350 unit=°
